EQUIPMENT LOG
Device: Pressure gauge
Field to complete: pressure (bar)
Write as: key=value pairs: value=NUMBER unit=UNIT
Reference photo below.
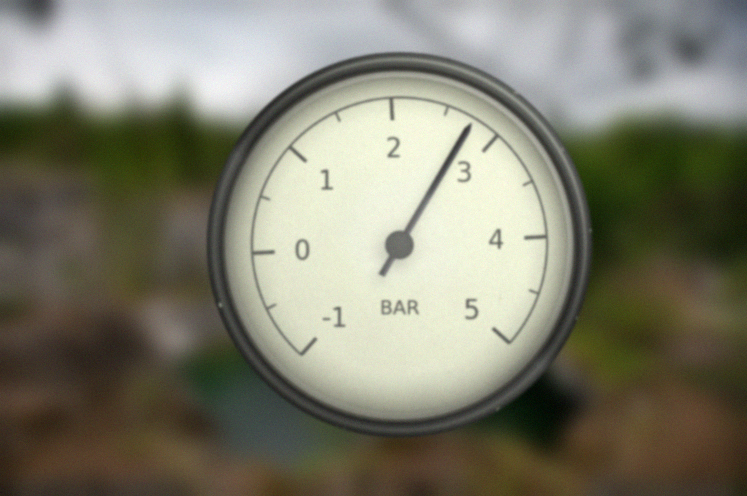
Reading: value=2.75 unit=bar
